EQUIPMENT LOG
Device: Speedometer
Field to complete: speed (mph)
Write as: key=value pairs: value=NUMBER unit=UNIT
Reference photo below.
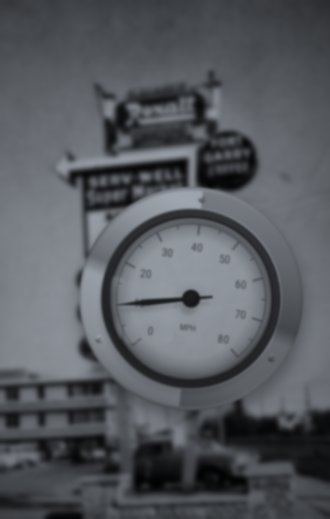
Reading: value=10 unit=mph
